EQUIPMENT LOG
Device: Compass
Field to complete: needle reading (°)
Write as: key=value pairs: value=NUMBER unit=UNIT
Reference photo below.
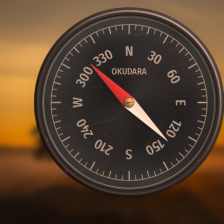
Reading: value=315 unit=°
